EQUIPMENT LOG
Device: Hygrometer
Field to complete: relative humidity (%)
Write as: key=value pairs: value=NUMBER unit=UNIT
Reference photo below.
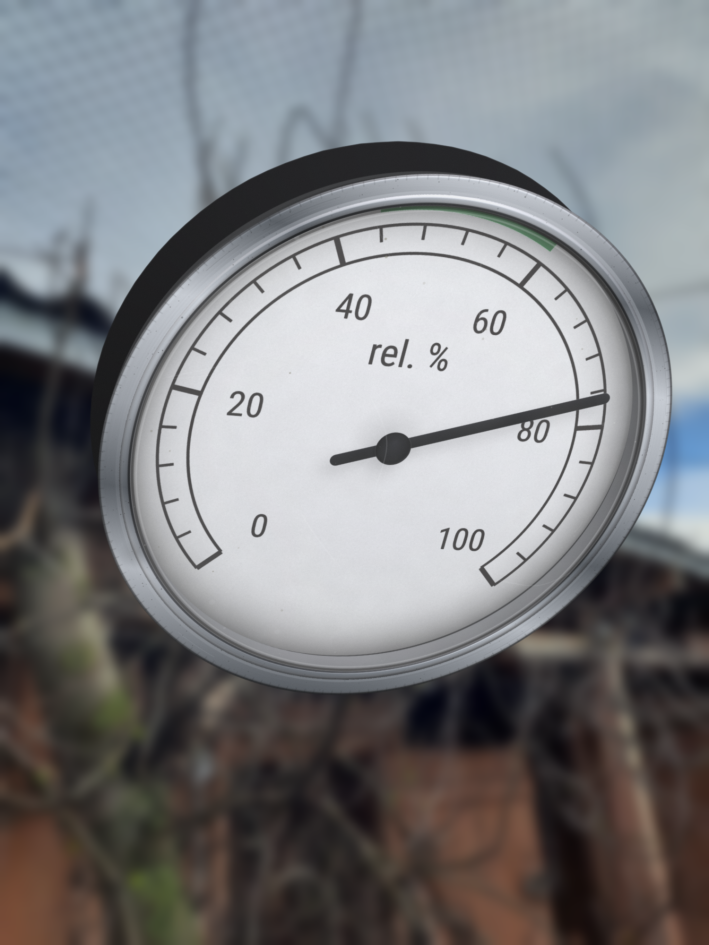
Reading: value=76 unit=%
